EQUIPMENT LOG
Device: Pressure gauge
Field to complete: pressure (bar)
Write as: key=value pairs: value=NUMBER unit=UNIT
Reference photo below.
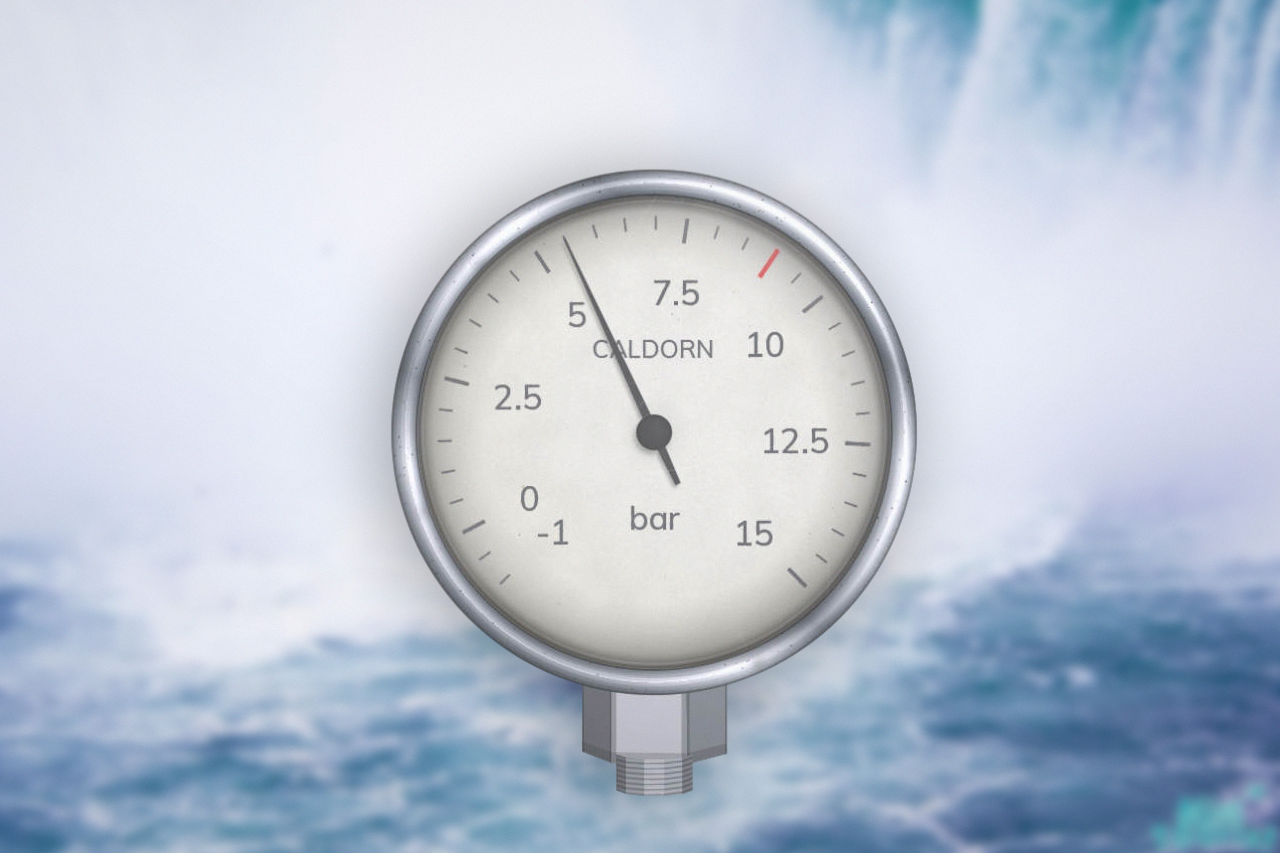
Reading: value=5.5 unit=bar
